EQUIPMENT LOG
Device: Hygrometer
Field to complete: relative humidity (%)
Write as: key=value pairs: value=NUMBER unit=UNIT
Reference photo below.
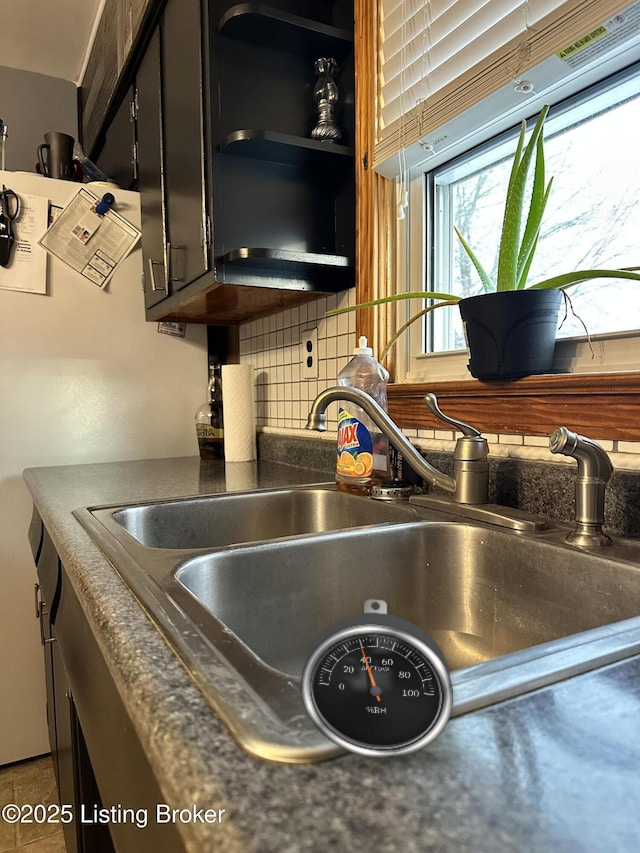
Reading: value=40 unit=%
